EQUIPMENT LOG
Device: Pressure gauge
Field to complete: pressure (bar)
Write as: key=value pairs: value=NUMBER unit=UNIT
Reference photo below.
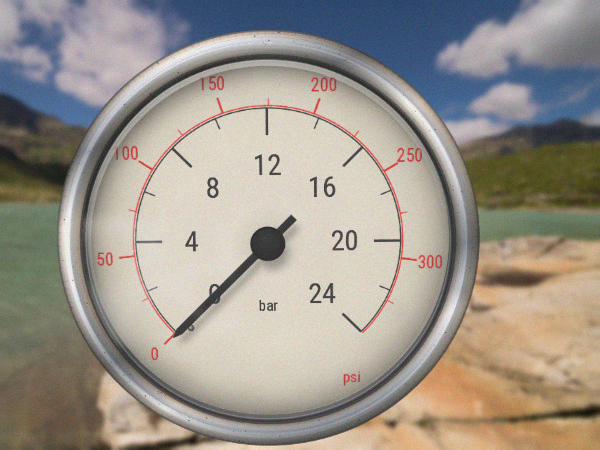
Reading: value=0 unit=bar
